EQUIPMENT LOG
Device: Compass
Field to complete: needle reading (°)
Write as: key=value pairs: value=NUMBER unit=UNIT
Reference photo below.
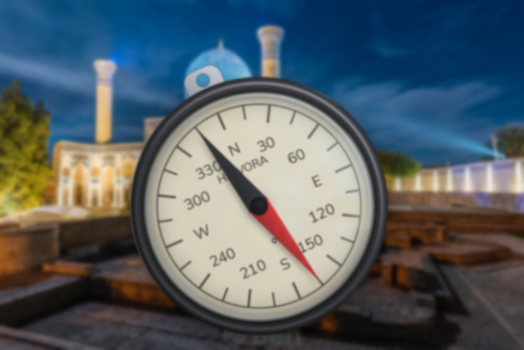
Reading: value=165 unit=°
